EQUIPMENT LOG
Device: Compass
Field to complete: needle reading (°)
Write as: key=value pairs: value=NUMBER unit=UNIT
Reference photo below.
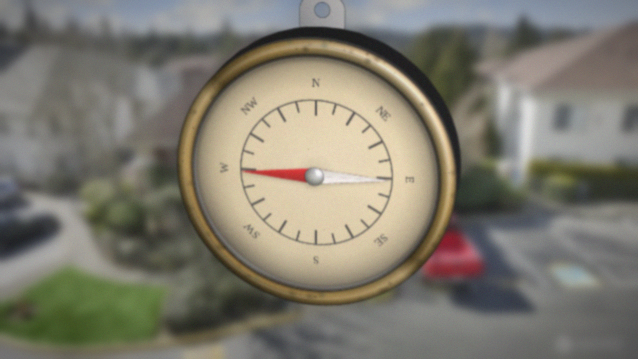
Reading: value=270 unit=°
